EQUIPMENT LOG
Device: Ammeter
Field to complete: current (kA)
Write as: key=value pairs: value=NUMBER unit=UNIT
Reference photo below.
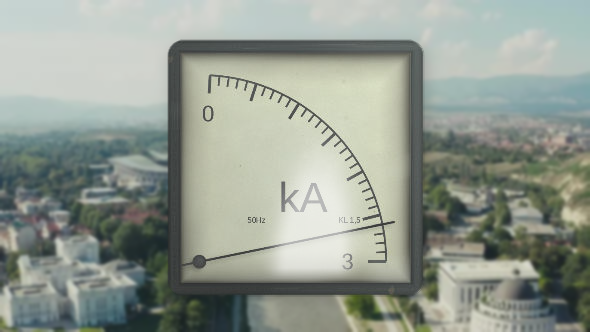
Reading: value=2.6 unit=kA
